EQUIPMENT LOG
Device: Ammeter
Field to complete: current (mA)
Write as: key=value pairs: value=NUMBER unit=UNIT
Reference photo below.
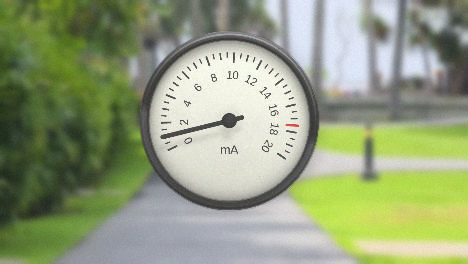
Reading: value=1 unit=mA
